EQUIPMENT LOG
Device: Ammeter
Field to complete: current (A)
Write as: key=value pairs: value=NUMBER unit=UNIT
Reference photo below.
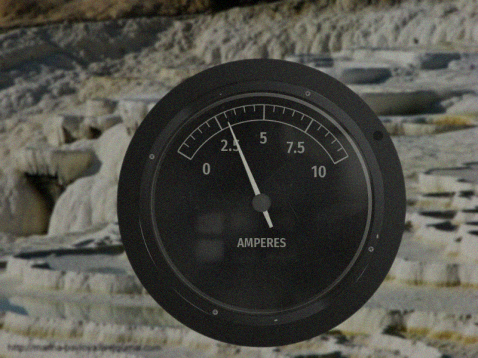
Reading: value=3 unit=A
